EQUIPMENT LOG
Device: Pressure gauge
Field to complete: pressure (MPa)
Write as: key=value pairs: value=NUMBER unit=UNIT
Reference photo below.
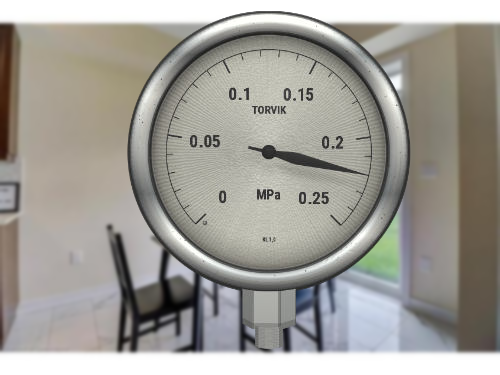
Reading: value=0.22 unit=MPa
